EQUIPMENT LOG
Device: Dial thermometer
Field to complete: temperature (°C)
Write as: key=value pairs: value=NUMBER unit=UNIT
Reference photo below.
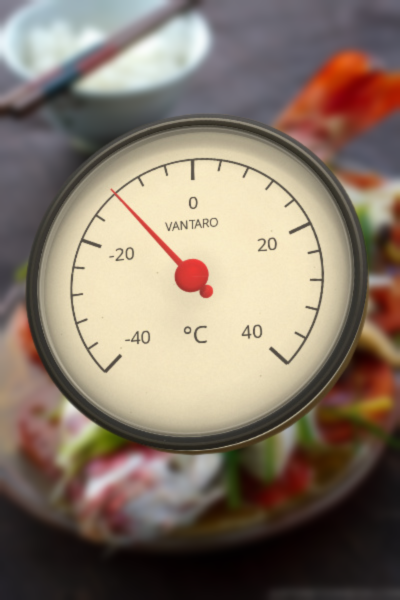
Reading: value=-12 unit=°C
